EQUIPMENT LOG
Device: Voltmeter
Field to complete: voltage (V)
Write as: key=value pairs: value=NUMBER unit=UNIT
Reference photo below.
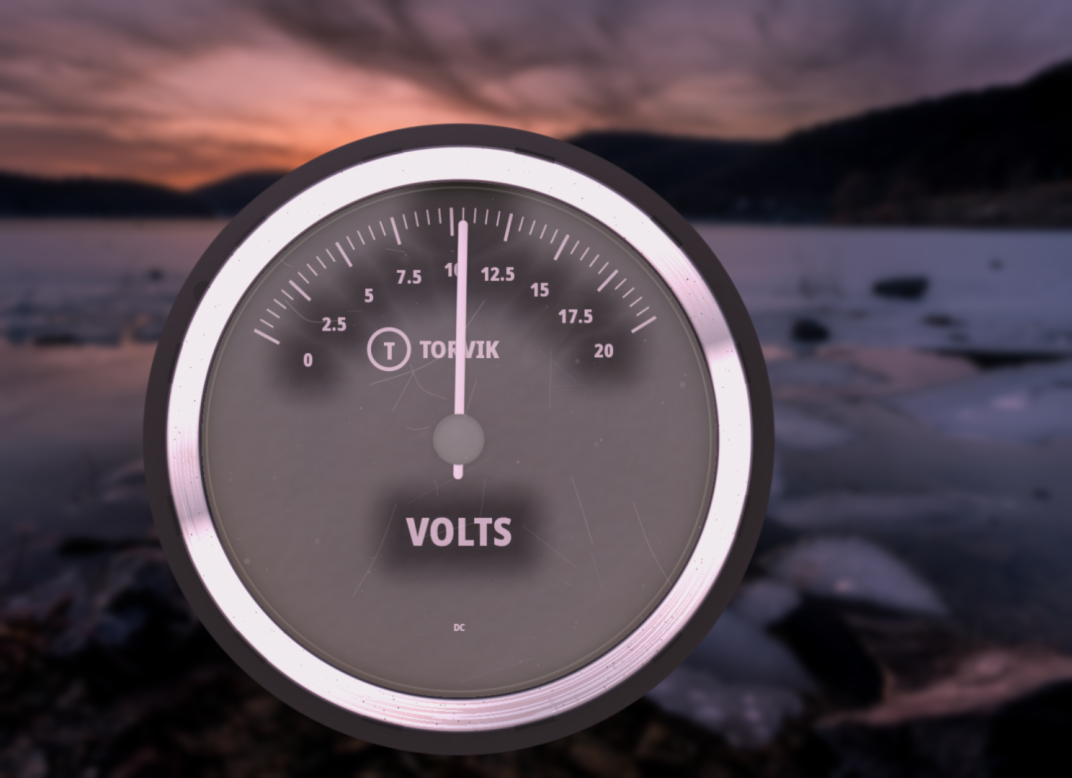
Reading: value=10.5 unit=V
